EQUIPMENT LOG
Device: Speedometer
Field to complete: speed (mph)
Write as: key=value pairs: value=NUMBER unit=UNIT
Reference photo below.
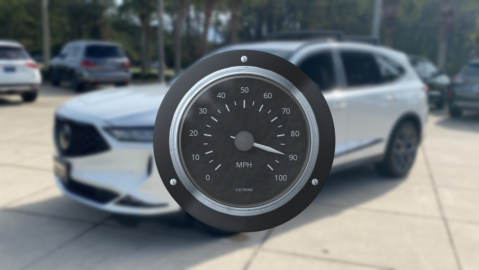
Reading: value=90 unit=mph
